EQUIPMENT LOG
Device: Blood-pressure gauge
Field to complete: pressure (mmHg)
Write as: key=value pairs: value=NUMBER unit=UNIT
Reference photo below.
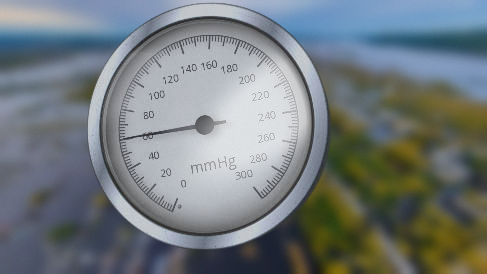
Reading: value=60 unit=mmHg
